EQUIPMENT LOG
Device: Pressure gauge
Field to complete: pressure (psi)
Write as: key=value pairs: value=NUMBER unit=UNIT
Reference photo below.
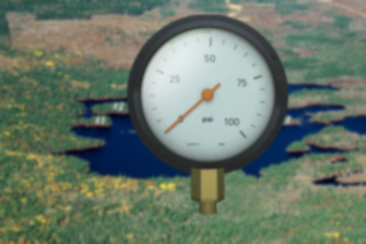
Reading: value=0 unit=psi
